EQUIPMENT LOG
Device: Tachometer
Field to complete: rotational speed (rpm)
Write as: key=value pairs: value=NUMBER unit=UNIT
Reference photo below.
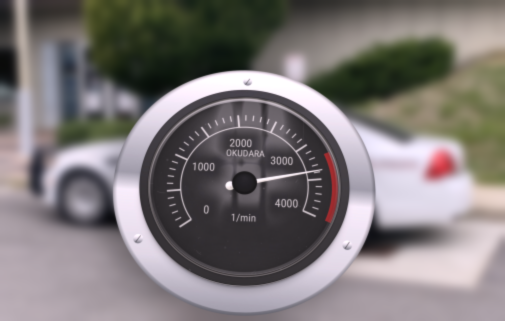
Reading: value=3400 unit=rpm
